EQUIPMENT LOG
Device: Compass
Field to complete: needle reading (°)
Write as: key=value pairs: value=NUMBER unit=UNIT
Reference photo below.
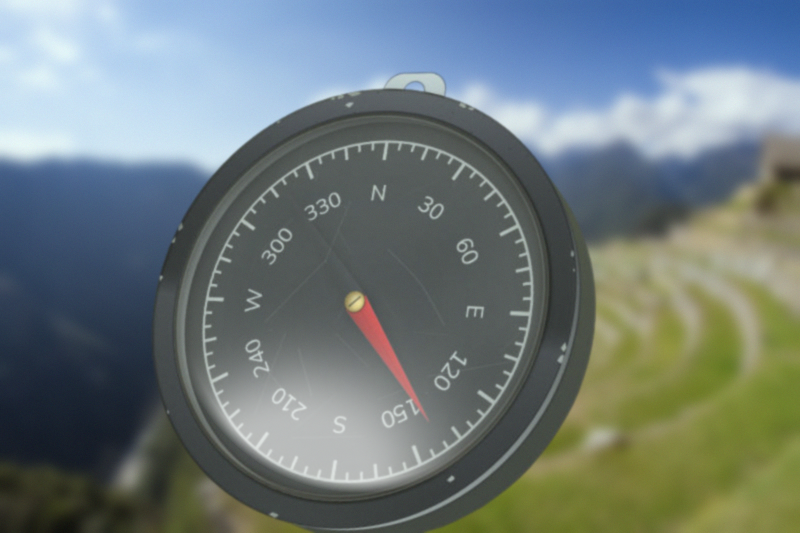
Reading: value=140 unit=°
